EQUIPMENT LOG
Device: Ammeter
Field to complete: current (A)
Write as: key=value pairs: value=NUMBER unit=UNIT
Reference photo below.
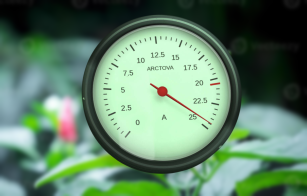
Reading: value=24.5 unit=A
